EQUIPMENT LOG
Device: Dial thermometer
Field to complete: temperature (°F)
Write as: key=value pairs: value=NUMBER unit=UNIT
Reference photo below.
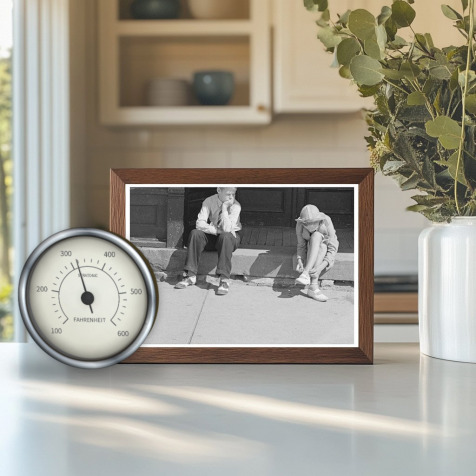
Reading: value=320 unit=°F
